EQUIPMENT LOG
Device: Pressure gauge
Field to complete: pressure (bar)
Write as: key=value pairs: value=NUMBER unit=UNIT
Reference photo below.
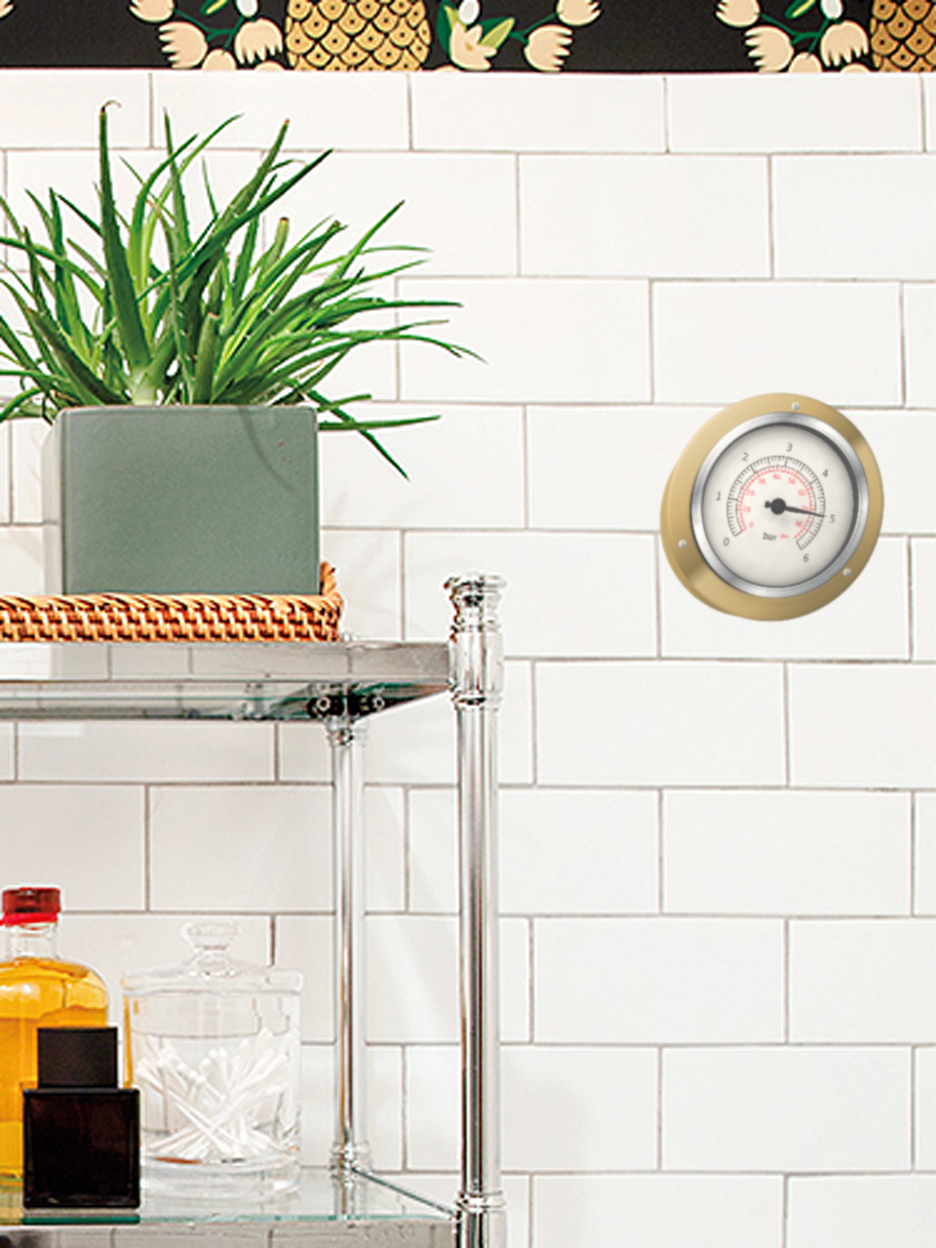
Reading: value=5 unit=bar
